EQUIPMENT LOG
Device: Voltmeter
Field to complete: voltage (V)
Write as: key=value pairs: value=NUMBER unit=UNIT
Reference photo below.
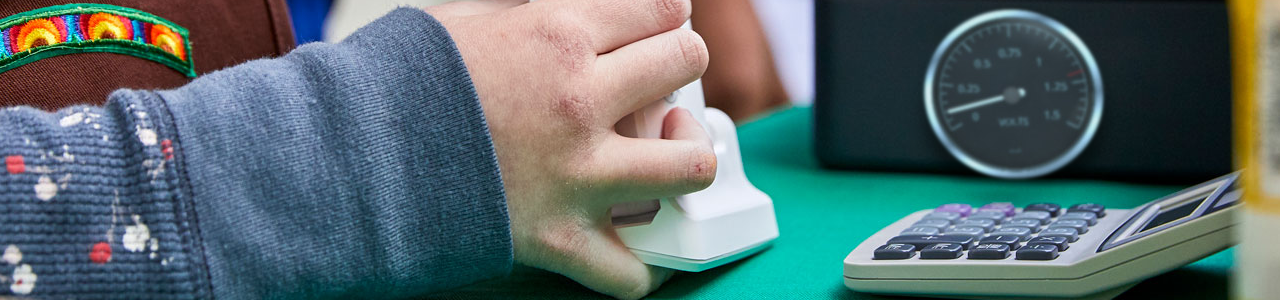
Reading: value=0.1 unit=V
